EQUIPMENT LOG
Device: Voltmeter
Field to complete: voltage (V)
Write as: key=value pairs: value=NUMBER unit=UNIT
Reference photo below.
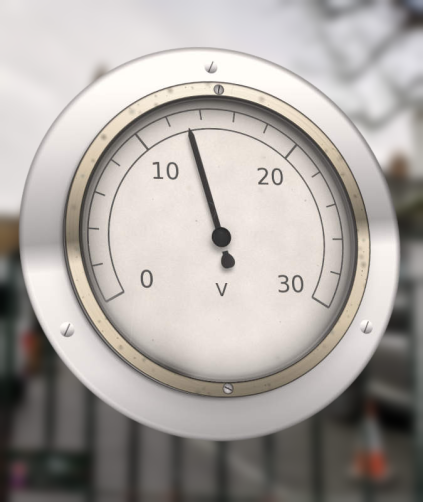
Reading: value=13 unit=V
